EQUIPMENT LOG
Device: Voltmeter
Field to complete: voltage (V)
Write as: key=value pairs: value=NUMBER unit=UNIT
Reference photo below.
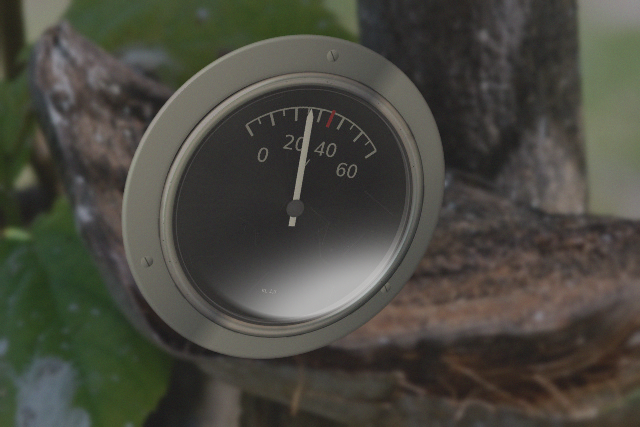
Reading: value=25 unit=V
